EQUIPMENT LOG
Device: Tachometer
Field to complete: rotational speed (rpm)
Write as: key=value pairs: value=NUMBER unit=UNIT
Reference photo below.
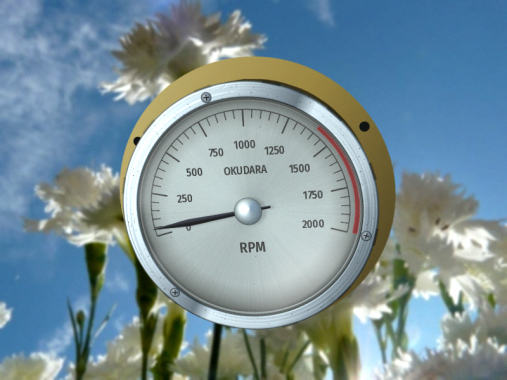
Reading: value=50 unit=rpm
